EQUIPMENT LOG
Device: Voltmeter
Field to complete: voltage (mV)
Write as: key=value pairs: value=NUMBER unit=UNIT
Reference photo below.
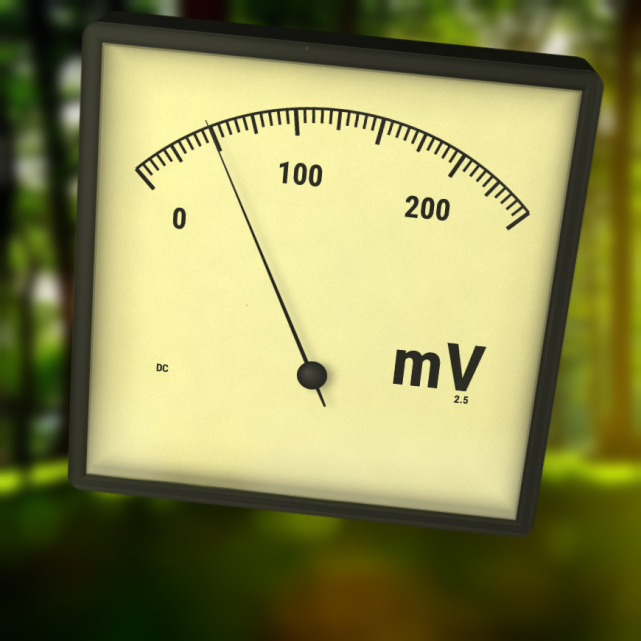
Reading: value=50 unit=mV
